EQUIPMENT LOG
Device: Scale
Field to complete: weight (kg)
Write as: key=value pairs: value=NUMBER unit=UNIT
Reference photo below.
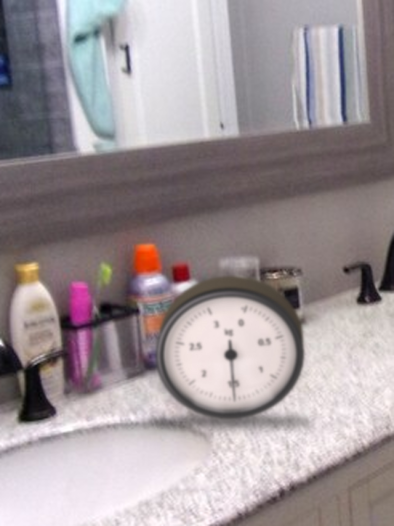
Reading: value=1.5 unit=kg
